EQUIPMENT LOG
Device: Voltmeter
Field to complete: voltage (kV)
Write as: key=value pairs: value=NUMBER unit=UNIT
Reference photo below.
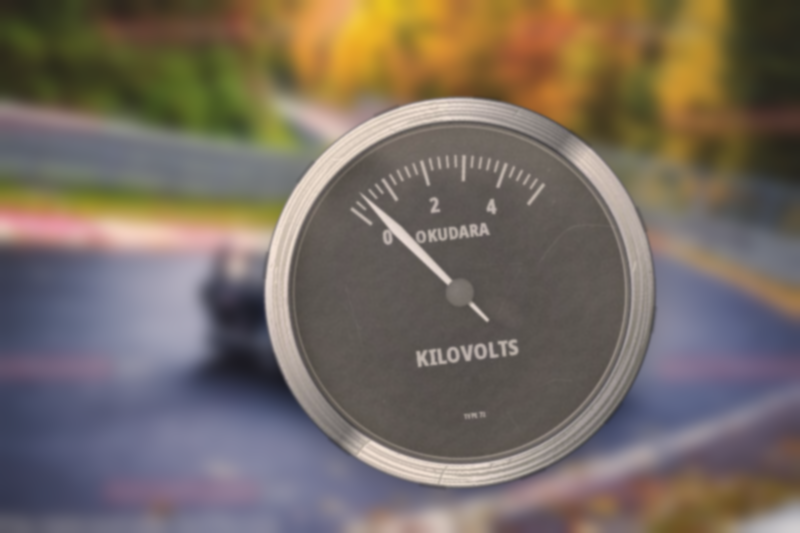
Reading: value=0.4 unit=kV
